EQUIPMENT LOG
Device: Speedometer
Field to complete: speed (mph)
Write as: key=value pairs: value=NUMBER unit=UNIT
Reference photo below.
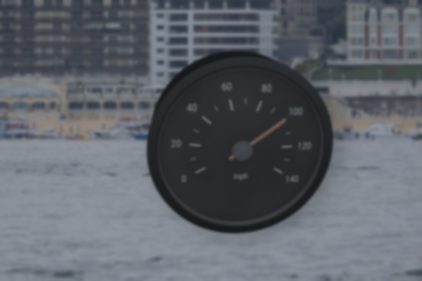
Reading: value=100 unit=mph
